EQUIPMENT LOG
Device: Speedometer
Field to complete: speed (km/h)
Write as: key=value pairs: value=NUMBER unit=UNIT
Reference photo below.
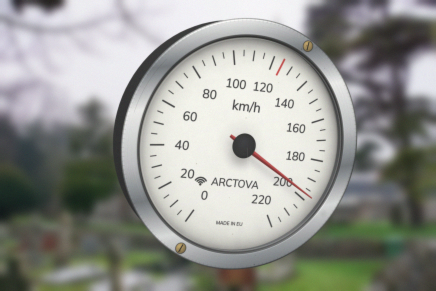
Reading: value=197.5 unit=km/h
